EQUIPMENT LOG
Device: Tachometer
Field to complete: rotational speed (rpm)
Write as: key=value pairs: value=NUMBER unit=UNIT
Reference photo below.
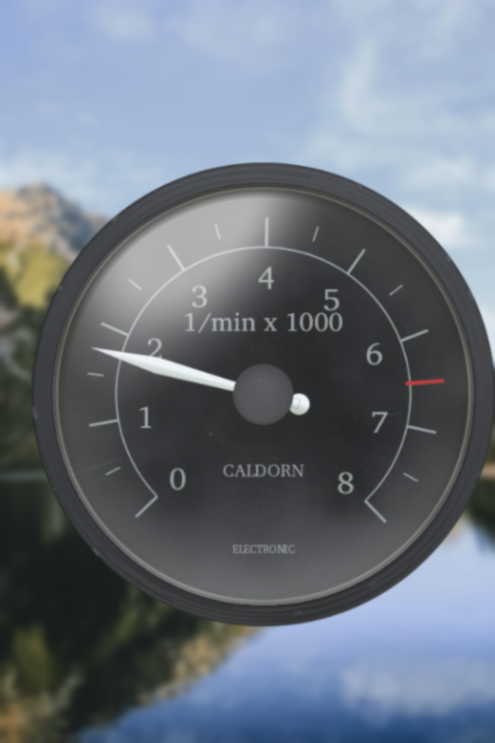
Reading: value=1750 unit=rpm
